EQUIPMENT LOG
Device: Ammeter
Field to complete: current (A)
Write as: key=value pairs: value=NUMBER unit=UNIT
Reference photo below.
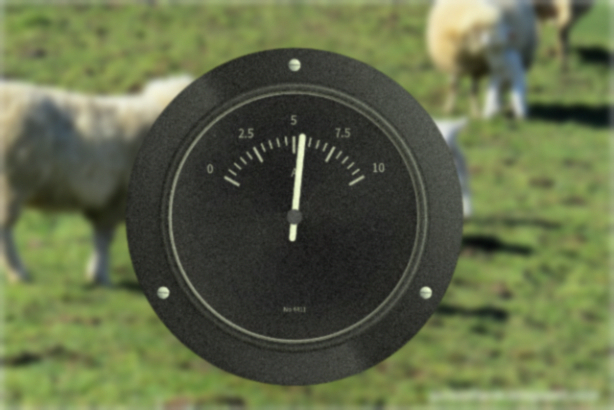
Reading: value=5.5 unit=A
